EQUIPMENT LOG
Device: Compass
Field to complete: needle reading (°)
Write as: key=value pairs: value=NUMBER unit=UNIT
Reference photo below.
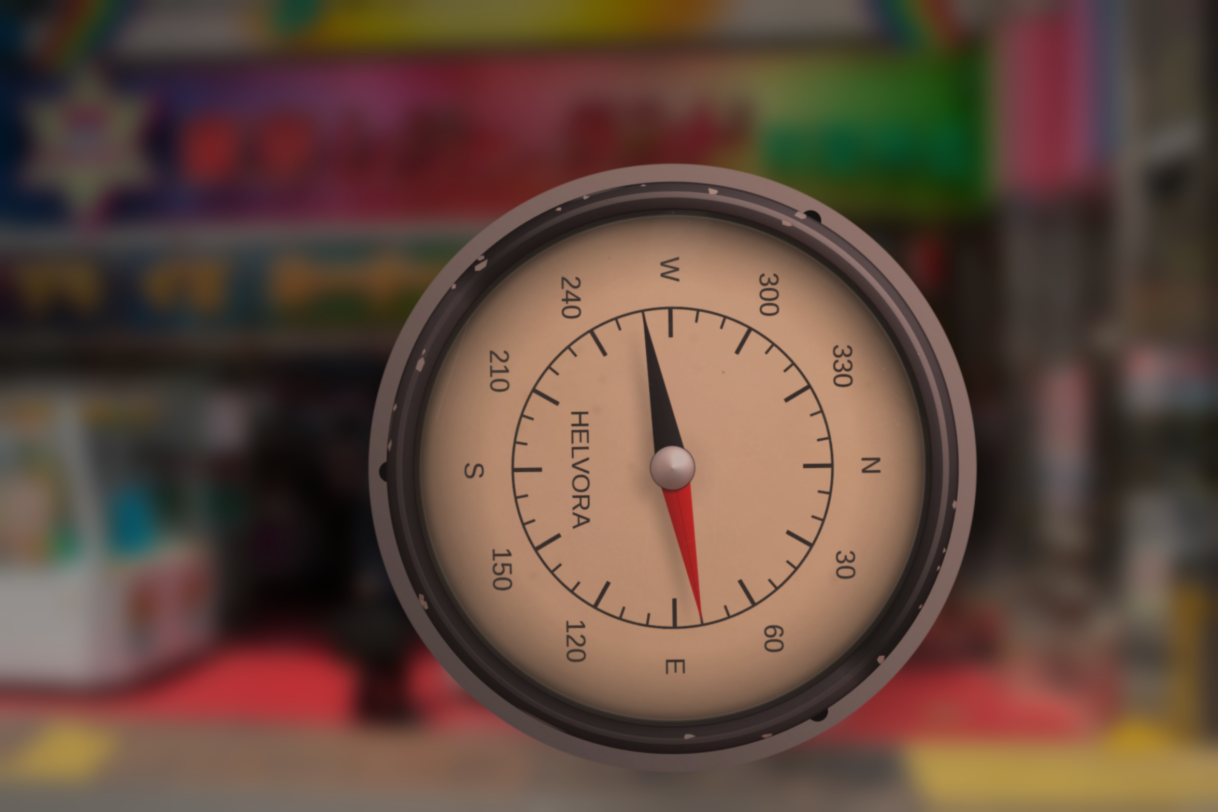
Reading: value=80 unit=°
